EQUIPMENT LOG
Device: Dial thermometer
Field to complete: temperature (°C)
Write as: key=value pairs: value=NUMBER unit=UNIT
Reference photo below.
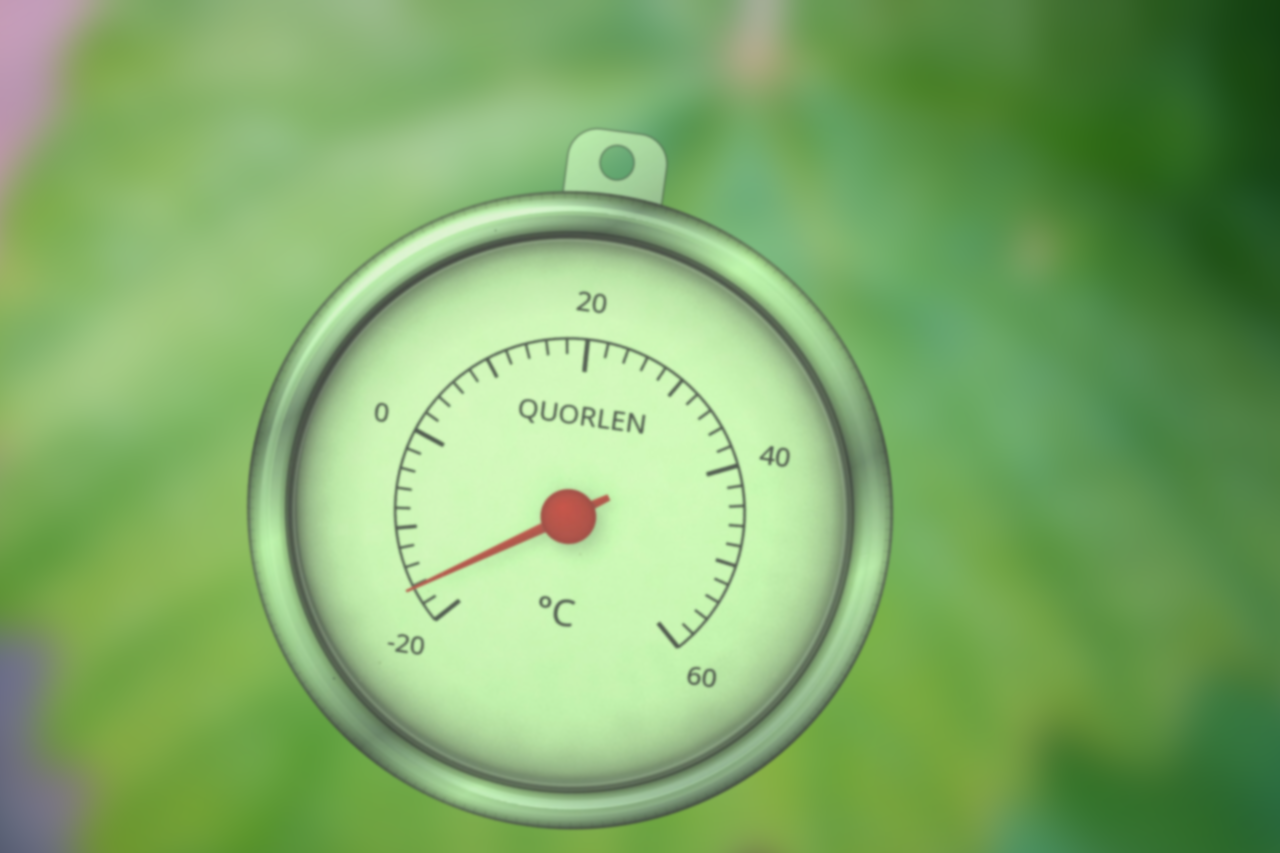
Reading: value=-16 unit=°C
